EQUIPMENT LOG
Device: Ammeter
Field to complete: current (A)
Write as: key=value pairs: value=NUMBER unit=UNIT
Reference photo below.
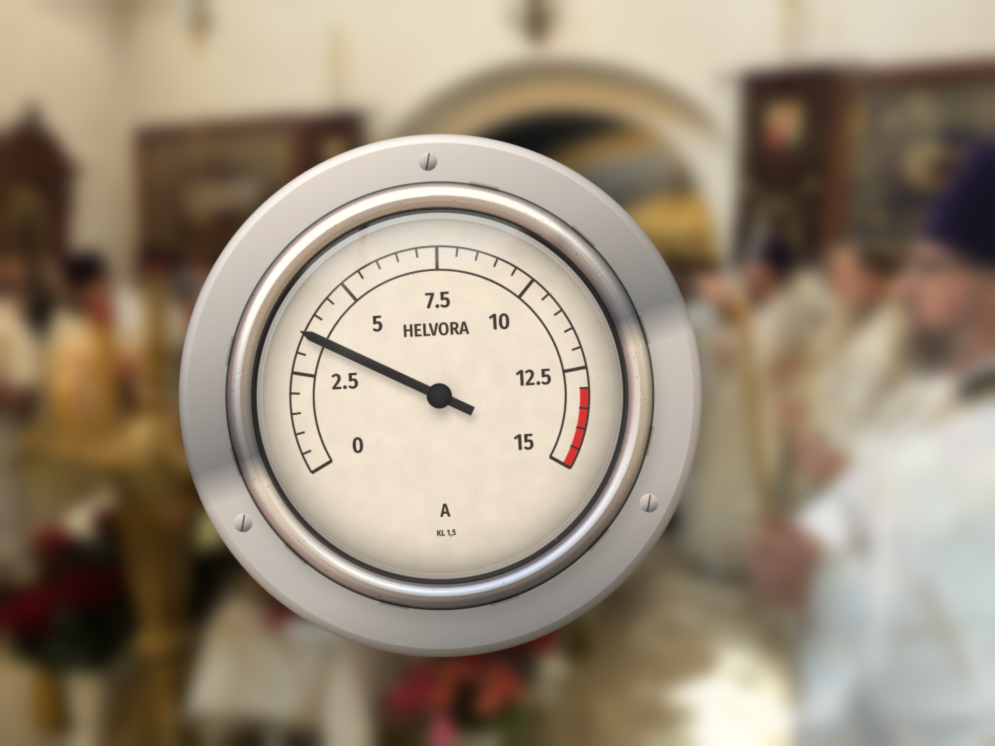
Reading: value=3.5 unit=A
